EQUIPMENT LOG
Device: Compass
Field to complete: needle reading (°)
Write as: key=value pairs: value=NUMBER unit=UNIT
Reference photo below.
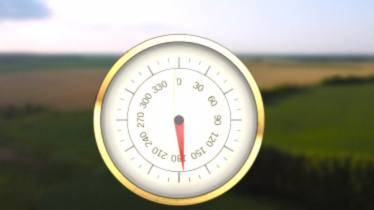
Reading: value=175 unit=°
